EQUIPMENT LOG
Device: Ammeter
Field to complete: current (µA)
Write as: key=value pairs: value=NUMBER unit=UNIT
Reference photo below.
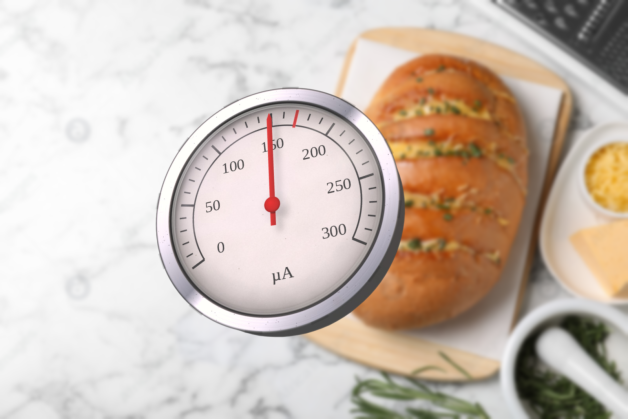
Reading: value=150 unit=µA
